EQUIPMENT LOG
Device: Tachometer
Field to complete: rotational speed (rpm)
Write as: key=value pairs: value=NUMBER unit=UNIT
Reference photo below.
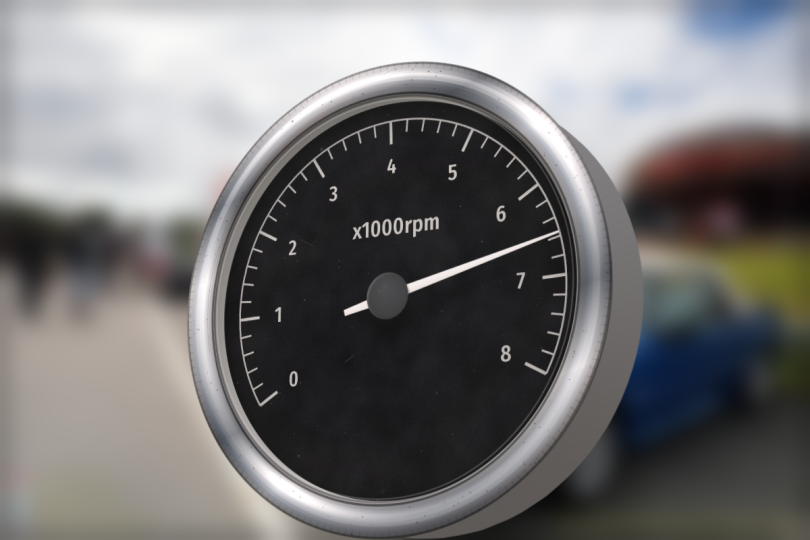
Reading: value=6600 unit=rpm
